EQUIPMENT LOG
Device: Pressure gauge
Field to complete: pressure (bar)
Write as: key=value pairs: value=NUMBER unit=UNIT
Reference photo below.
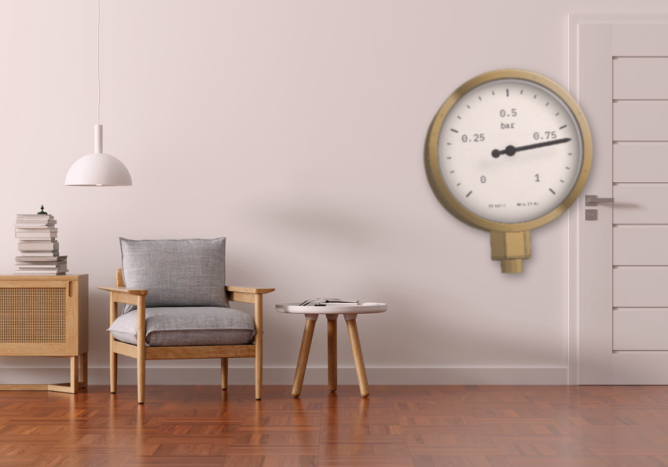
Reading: value=0.8 unit=bar
